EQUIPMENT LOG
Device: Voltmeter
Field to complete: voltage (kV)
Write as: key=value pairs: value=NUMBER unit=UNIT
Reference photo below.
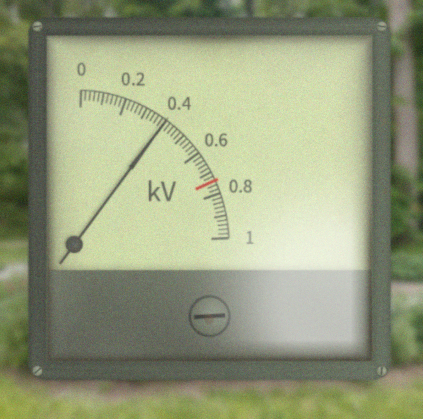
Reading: value=0.4 unit=kV
